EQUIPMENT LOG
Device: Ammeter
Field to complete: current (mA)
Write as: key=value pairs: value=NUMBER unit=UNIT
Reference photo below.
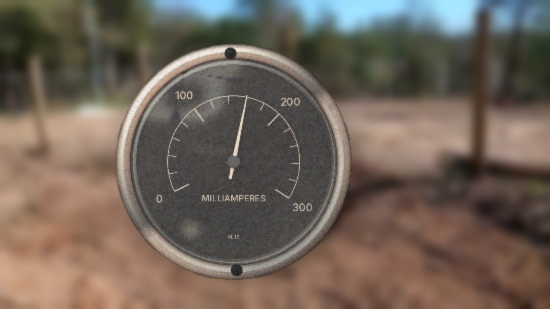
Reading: value=160 unit=mA
